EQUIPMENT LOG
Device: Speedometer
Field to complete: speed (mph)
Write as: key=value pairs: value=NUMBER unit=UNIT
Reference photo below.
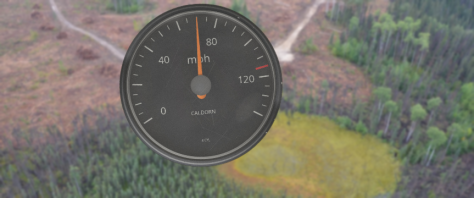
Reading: value=70 unit=mph
